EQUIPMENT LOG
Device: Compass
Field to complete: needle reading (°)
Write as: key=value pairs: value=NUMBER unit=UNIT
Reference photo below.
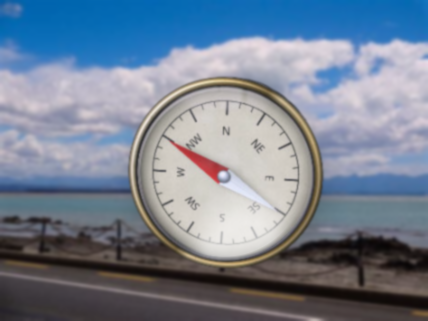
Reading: value=300 unit=°
